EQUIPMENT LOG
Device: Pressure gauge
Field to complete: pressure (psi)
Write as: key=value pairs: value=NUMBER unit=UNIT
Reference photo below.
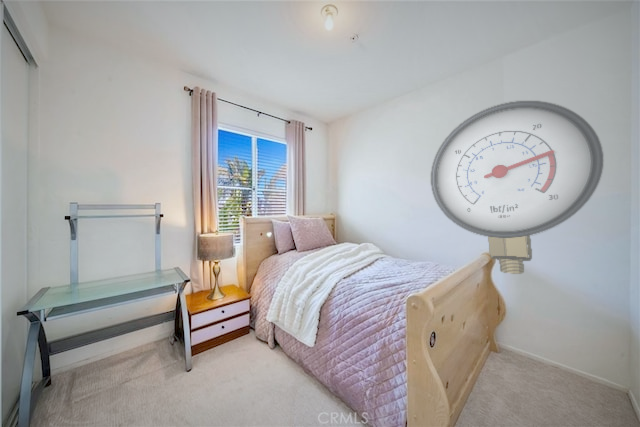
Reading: value=24 unit=psi
